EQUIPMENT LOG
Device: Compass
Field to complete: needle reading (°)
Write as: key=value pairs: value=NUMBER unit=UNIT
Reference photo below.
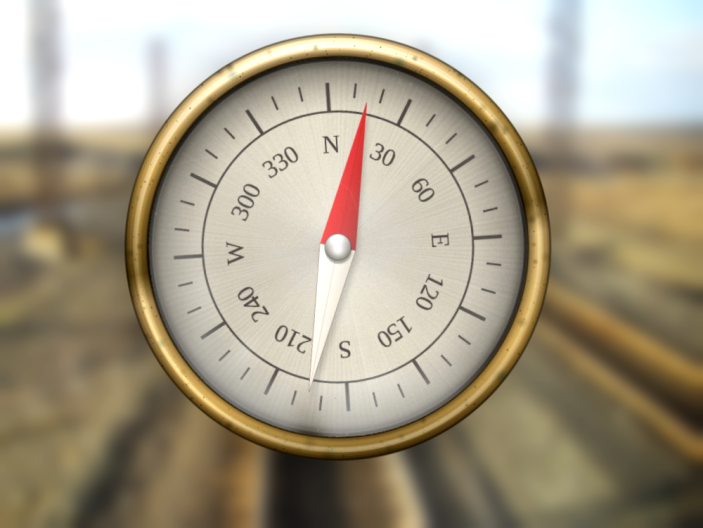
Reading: value=15 unit=°
